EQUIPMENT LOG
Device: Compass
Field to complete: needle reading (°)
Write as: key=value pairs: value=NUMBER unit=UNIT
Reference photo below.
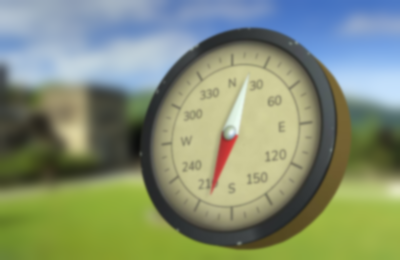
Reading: value=200 unit=°
